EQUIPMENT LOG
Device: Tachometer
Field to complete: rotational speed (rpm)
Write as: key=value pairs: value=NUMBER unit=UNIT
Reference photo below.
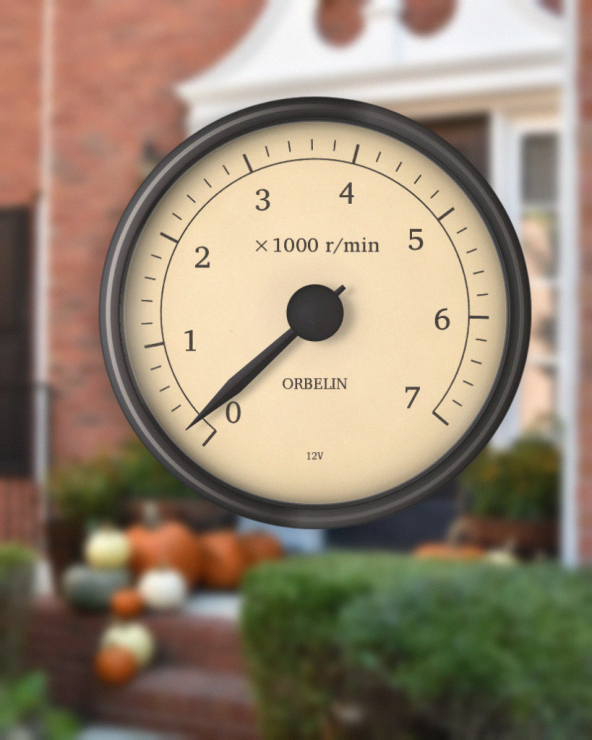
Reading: value=200 unit=rpm
